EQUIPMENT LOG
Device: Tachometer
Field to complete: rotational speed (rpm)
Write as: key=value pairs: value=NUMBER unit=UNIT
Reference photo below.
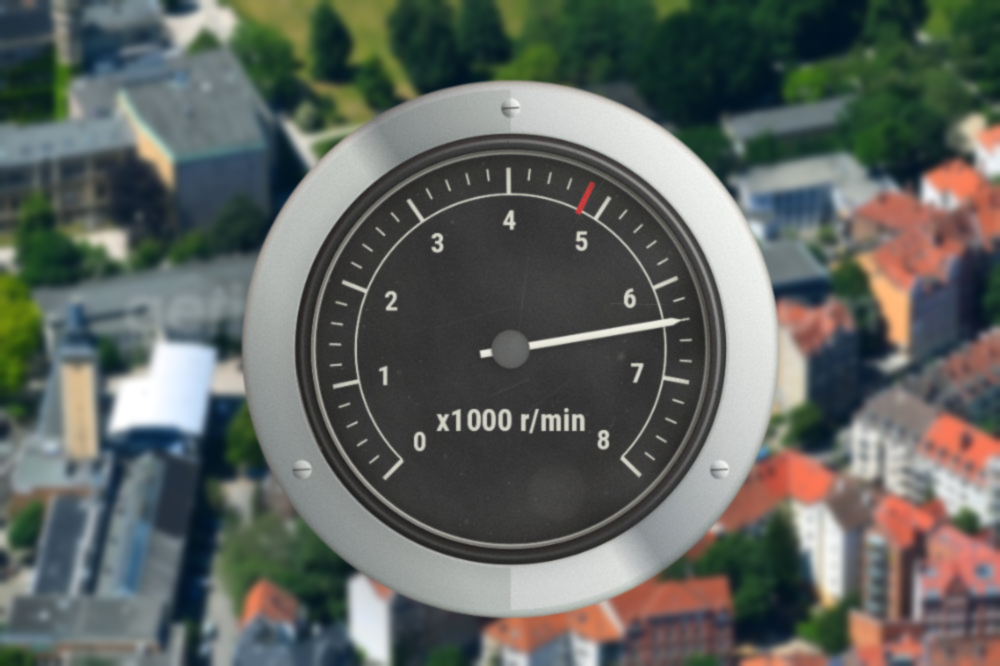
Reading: value=6400 unit=rpm
